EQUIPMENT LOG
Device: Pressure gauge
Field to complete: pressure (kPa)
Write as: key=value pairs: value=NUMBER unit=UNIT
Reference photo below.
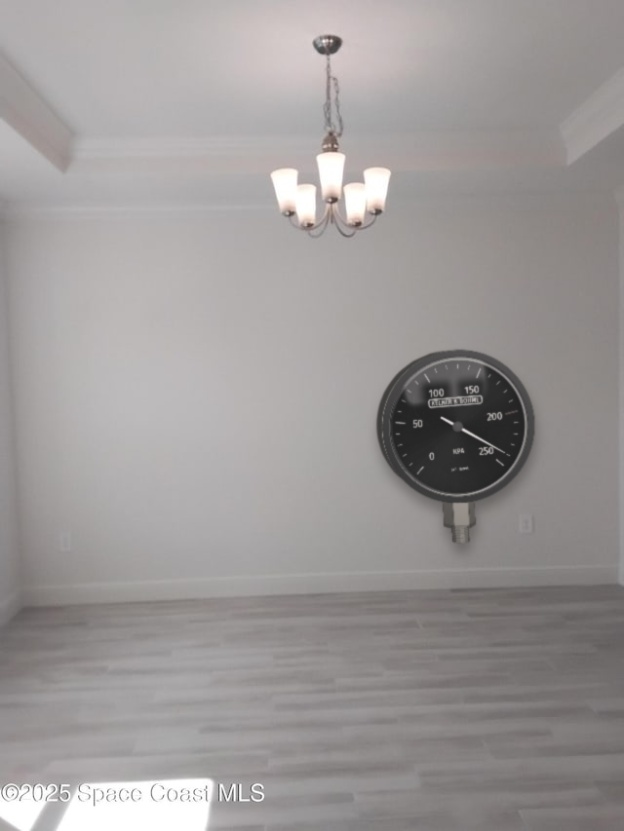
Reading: value=240 unit=kPa
